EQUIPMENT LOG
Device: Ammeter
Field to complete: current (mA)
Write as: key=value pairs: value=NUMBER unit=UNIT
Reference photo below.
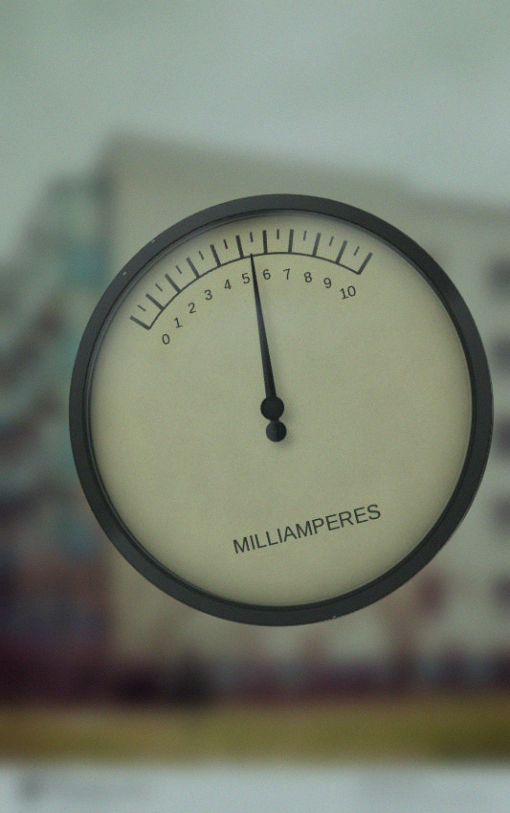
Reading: value=5.5 unit=mA
